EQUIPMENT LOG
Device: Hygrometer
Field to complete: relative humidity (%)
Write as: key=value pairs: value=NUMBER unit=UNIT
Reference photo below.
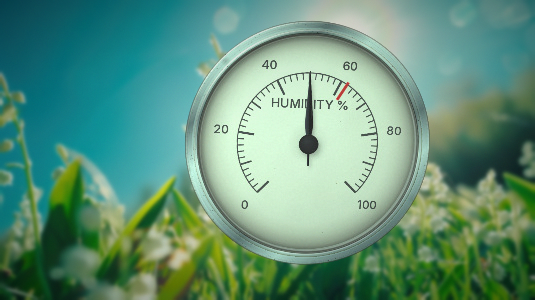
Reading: value=50 unit=%
